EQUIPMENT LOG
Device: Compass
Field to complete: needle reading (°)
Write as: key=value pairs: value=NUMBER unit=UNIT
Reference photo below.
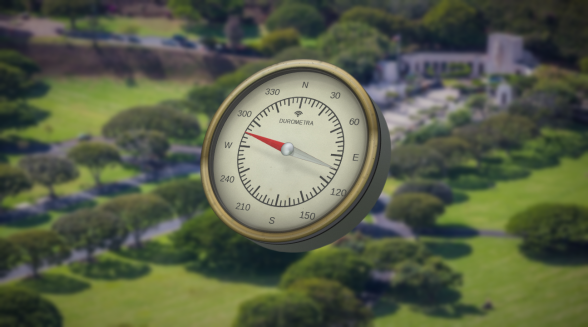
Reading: value=285 unit=°
